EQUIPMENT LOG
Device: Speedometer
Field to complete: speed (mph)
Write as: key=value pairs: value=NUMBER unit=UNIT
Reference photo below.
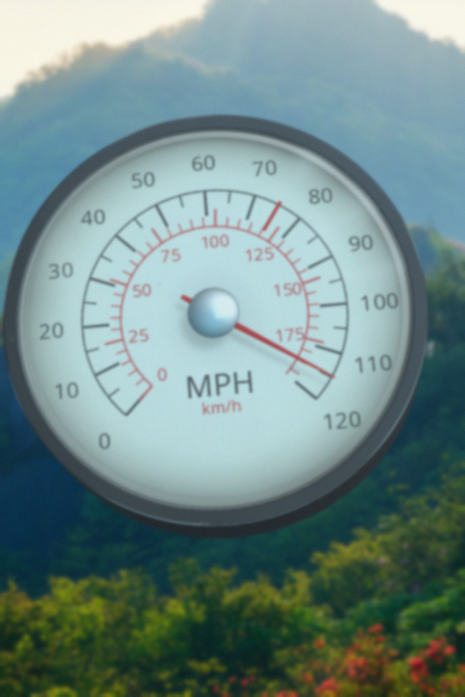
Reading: value=115 unit=mph
